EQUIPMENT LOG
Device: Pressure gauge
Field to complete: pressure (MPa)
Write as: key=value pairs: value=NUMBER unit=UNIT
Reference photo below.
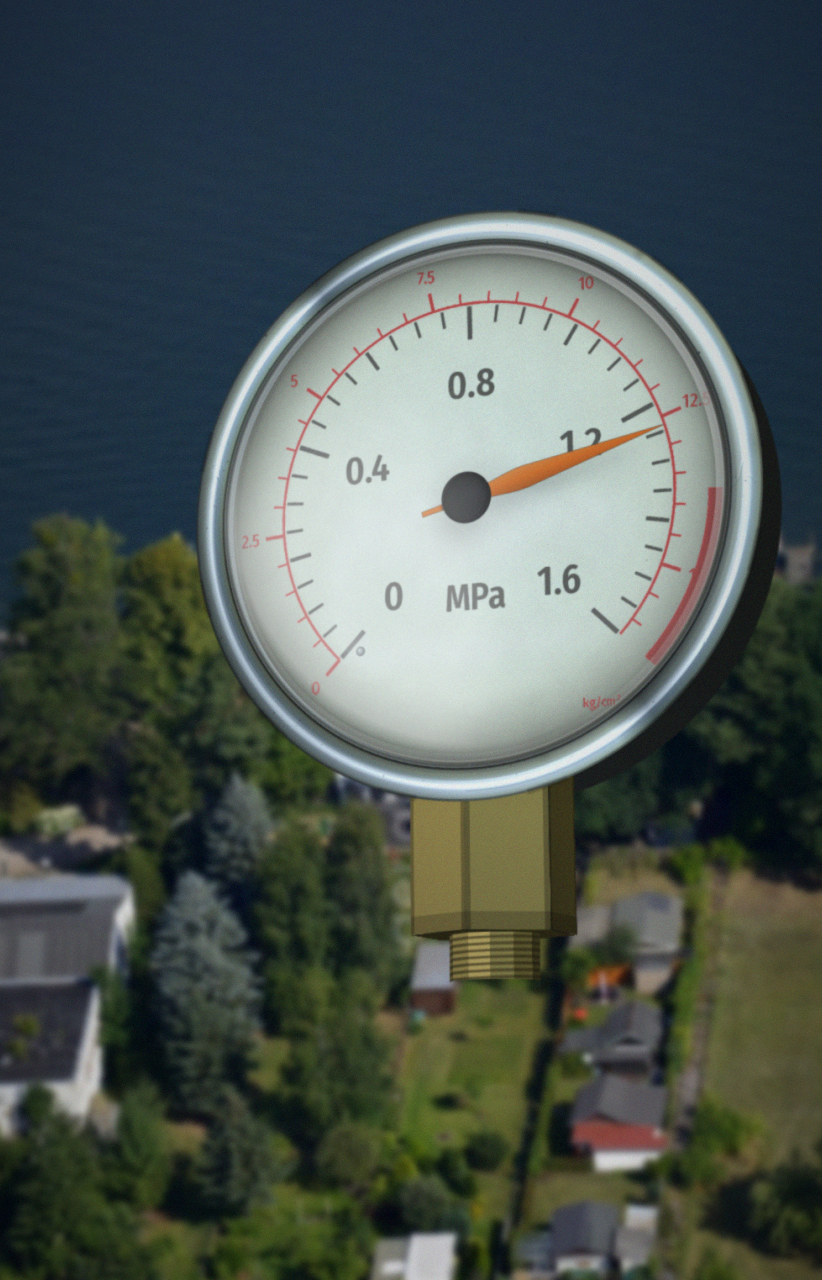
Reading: value=1.25 unit=MPa
